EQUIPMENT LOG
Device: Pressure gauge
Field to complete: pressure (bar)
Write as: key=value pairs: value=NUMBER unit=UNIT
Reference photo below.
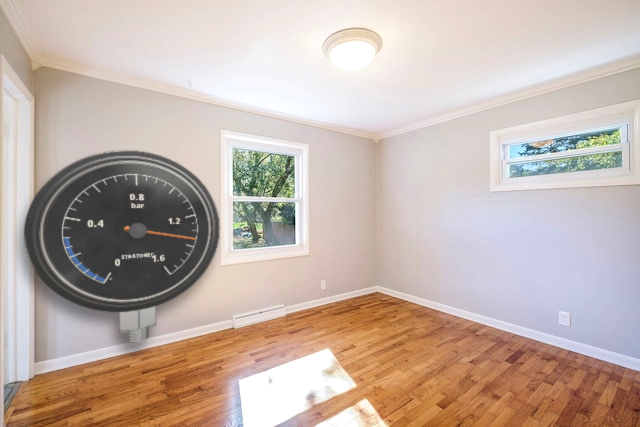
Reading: value=1.35 unit=bar
